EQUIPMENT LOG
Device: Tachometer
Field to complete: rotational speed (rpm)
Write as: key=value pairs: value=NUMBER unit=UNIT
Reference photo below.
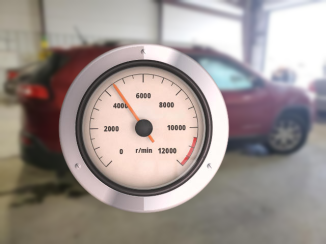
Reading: value=4500 unit=rpm
